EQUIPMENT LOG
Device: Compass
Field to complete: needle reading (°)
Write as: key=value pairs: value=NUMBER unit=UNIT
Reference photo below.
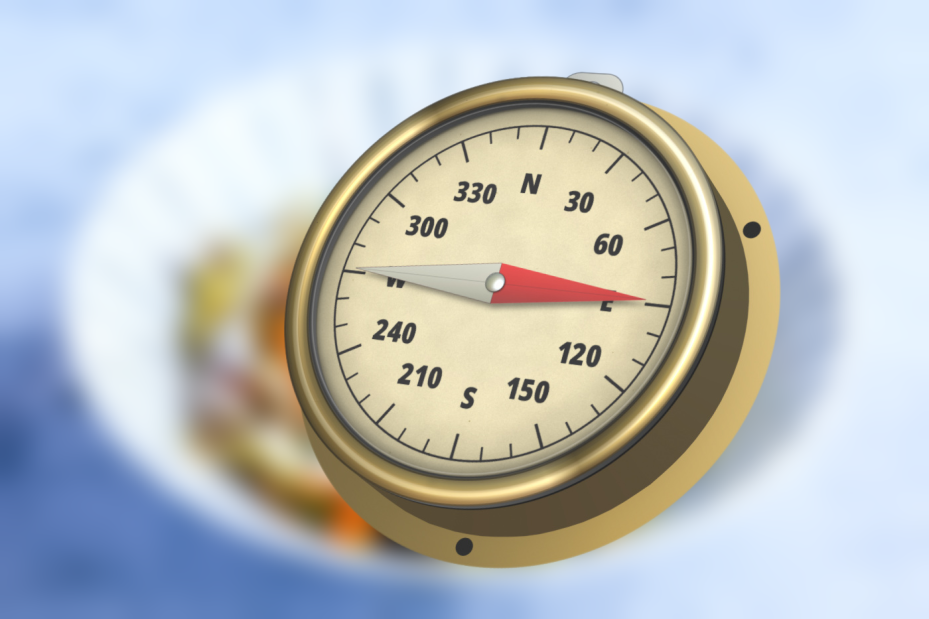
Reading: value=90 unit=°
